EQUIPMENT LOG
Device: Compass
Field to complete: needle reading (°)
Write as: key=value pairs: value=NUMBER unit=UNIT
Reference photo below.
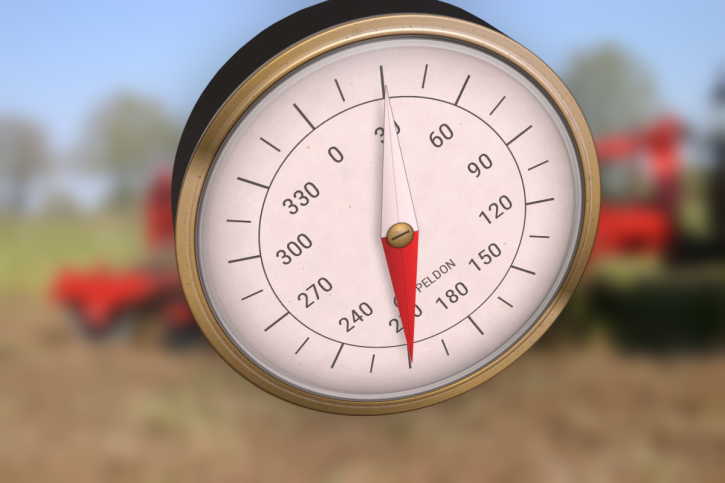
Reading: value=210 unit=°
